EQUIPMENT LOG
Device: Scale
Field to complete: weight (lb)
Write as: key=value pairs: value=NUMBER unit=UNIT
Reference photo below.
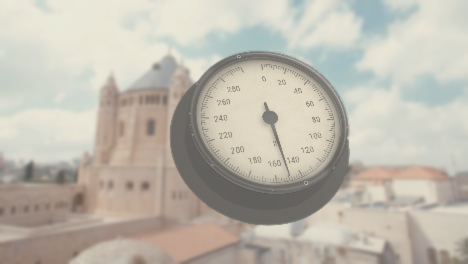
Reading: value=150 unit=lb
